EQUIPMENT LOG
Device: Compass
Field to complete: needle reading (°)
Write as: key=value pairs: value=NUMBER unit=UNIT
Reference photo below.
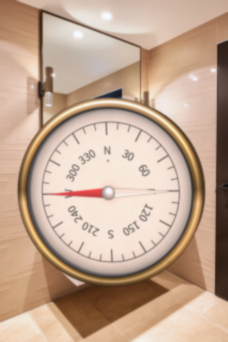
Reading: value=270 unit=°
